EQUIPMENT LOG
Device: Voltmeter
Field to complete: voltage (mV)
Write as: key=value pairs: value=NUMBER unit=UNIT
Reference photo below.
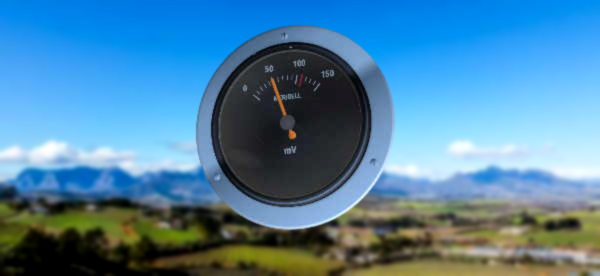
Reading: value=50 unit=mV
